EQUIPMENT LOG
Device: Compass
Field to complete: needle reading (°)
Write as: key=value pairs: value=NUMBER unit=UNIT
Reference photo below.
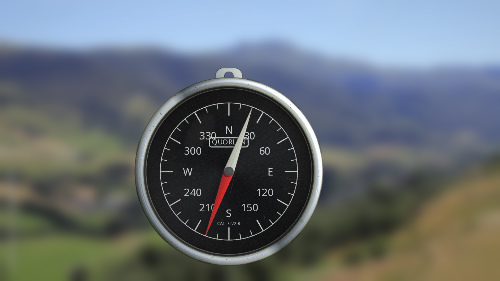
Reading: value=200 unit=°
